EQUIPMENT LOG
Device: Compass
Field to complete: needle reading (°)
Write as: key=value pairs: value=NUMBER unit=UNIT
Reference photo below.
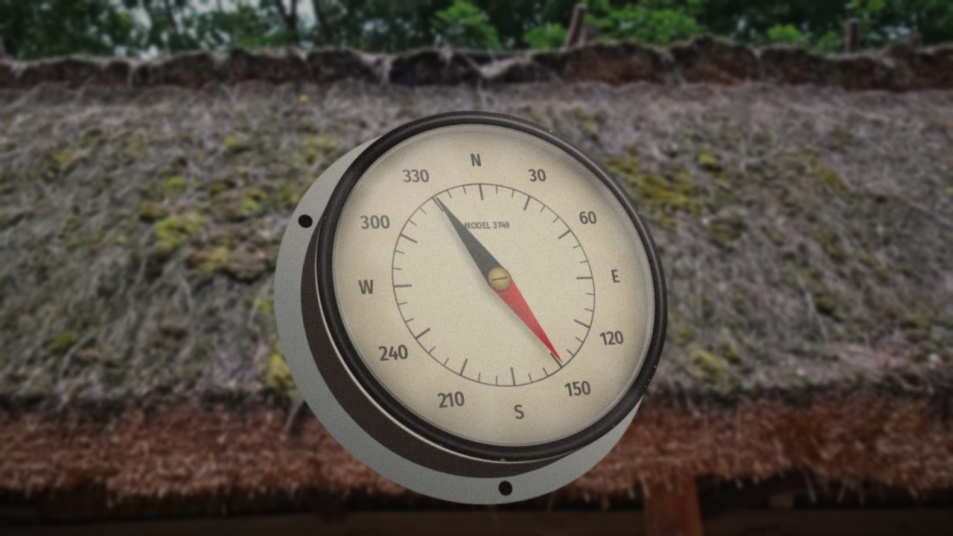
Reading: value=150 unit=°
